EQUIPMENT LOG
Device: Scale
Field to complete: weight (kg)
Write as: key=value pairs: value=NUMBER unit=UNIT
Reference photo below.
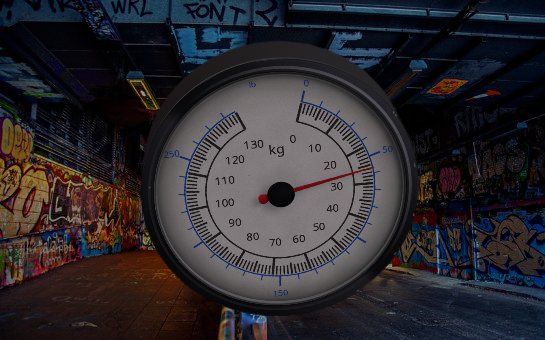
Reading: value=25 unit=kg
